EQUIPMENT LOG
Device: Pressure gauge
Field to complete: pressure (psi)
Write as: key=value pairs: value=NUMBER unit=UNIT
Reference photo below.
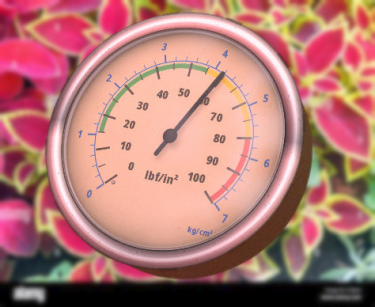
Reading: value=60 unit=psi
